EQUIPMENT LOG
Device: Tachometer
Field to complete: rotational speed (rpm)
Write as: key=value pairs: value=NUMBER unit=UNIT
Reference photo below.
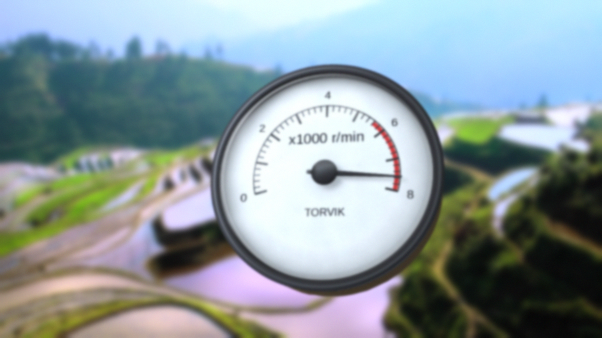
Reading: value=7600 unit=rpm
